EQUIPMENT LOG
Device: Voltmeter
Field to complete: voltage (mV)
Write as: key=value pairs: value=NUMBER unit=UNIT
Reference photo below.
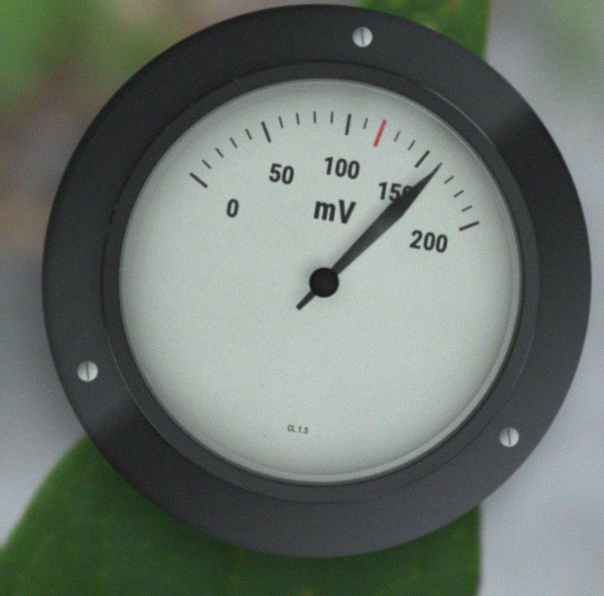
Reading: value=160 unit=mV
